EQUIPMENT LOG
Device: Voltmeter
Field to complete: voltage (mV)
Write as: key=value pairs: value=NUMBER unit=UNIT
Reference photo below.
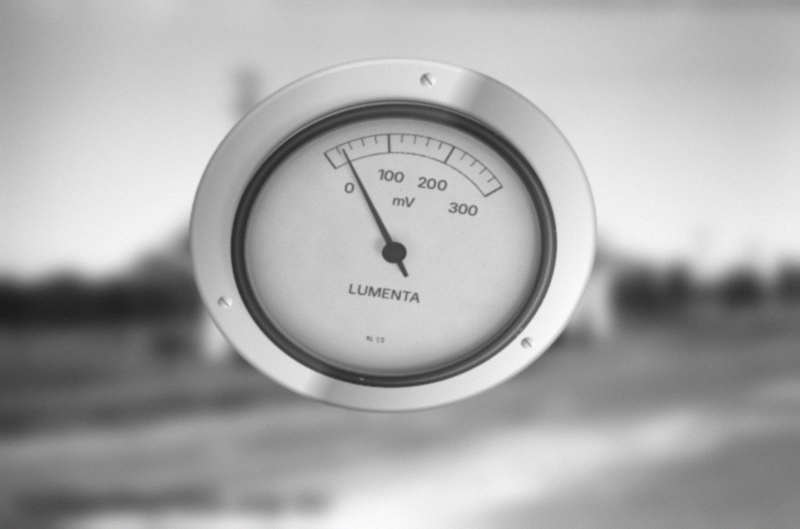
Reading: value=30 unit=mV
